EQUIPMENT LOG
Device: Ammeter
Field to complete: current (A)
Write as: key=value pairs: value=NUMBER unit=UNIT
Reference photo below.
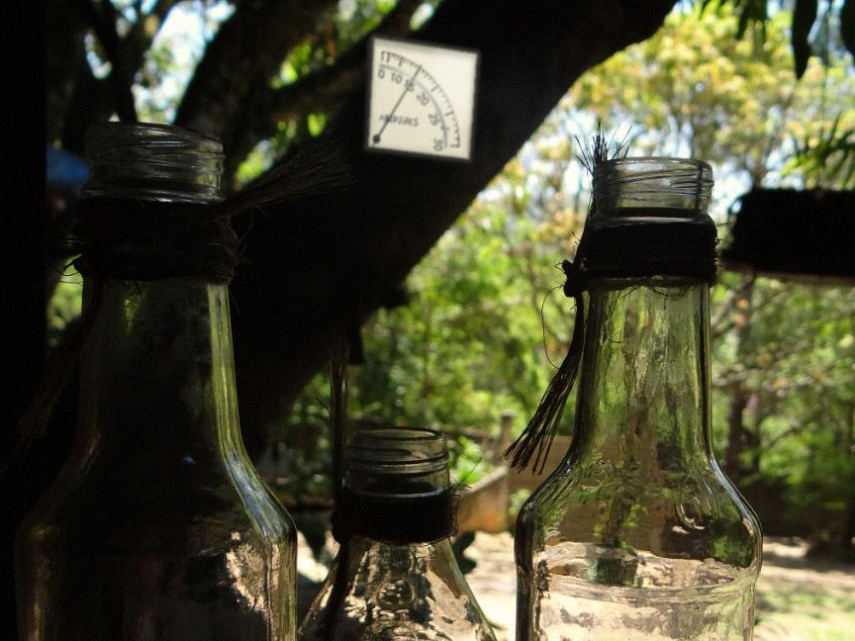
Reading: value=15 unit=A
